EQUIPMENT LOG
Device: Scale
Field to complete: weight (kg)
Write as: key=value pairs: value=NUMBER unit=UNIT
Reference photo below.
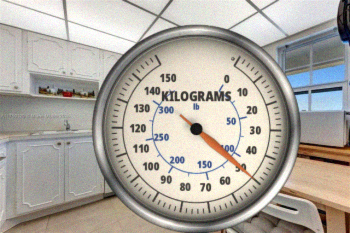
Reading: value=50 unit=kg
